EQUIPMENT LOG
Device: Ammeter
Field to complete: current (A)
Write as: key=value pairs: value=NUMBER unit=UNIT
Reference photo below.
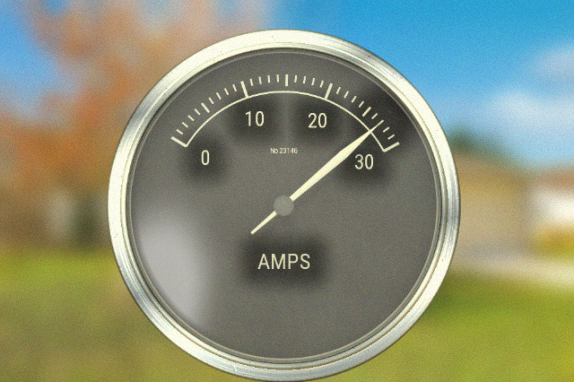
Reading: value=27 unit=A
